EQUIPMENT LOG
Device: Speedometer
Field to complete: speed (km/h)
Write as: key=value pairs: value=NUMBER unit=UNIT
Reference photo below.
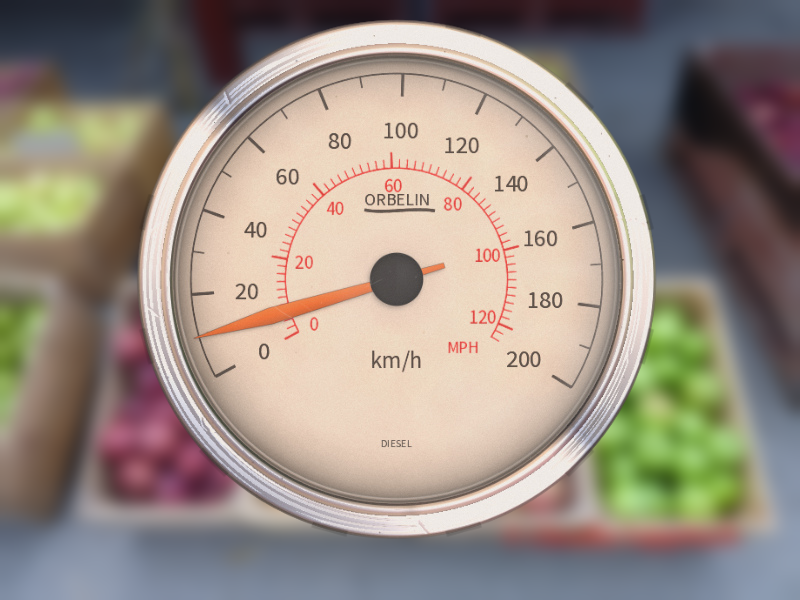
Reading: value=10 unit=km/h
